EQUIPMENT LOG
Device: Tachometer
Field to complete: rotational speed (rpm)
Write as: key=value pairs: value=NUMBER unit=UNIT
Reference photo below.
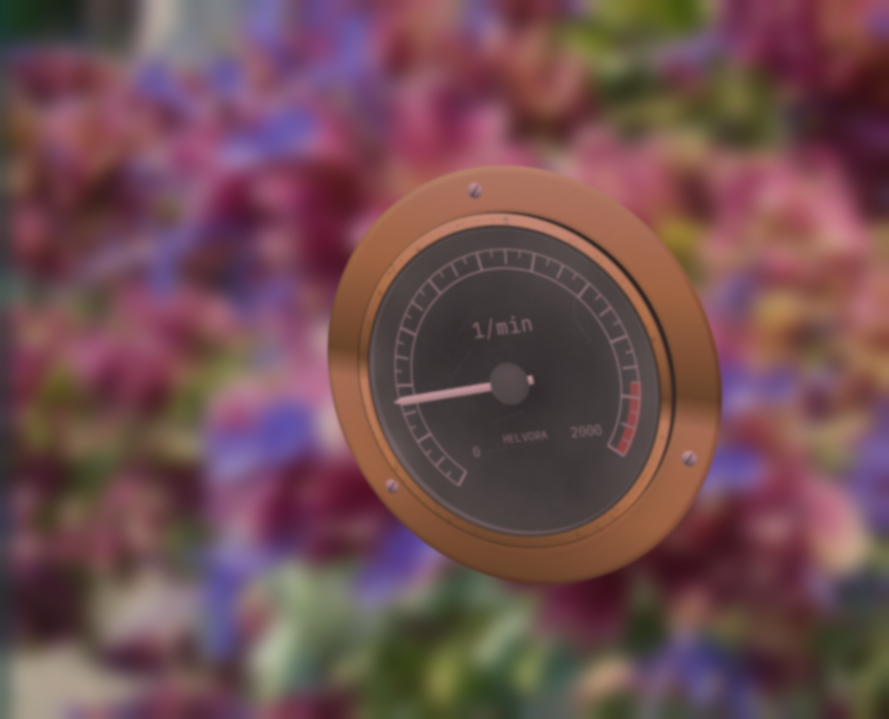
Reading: value=350 unit=rpm
